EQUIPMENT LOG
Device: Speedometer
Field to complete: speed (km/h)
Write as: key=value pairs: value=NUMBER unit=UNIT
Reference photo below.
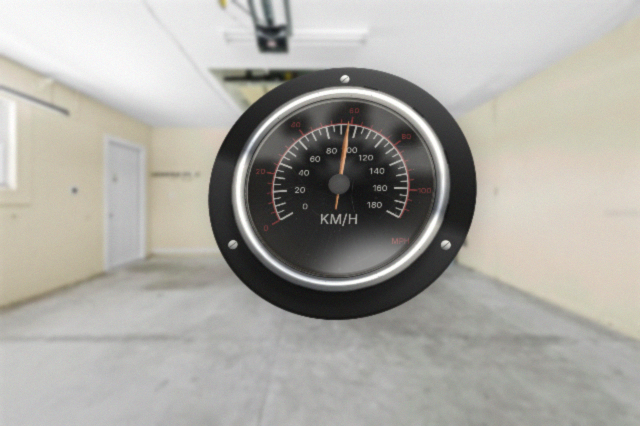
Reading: value=95 unit=km/h
